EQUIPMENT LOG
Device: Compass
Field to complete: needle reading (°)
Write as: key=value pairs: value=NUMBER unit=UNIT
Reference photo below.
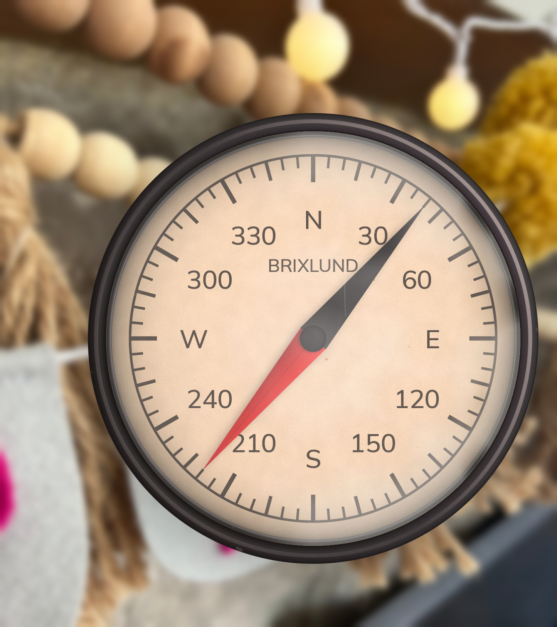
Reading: value=220 unit=°
